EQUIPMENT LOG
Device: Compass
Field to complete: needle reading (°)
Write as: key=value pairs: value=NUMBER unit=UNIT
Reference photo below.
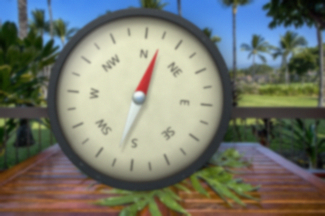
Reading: value=15 unit=°
